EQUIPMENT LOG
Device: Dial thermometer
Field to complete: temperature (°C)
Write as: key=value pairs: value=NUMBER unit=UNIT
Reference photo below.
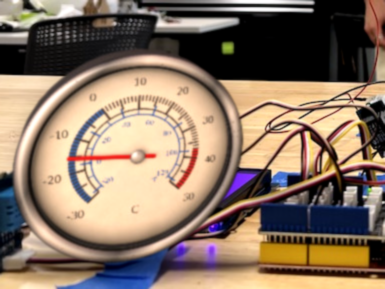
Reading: value=-15 unit=°C
